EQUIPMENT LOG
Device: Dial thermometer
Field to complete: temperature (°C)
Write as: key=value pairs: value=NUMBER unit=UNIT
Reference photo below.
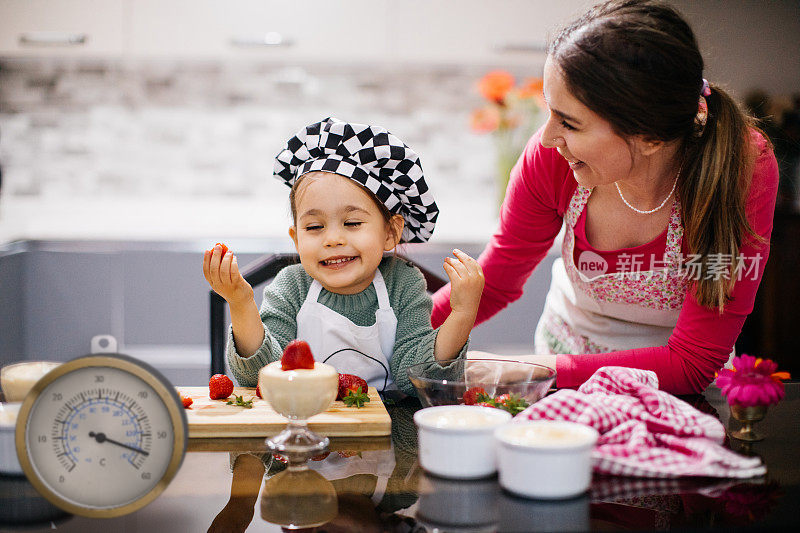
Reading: value=55 unit=°C
